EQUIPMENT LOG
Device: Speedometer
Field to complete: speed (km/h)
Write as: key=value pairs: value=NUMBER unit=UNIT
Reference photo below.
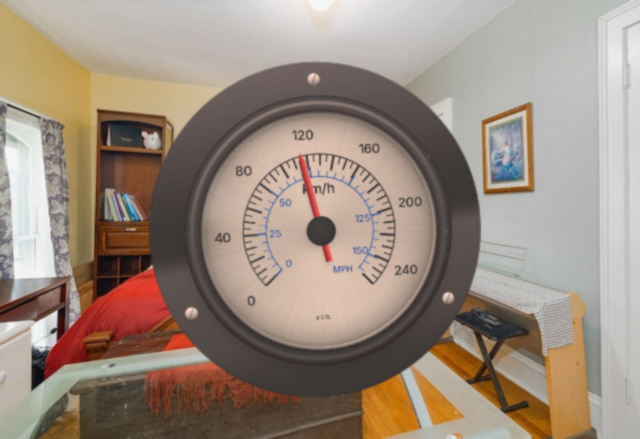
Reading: value=115 unit=km/h
